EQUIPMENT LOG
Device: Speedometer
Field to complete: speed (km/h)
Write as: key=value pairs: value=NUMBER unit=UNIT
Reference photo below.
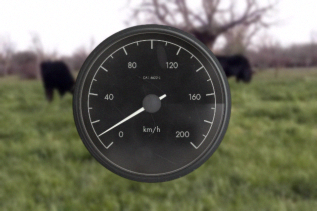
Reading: value=10 unit=km/h
